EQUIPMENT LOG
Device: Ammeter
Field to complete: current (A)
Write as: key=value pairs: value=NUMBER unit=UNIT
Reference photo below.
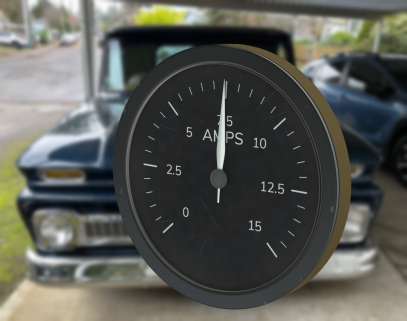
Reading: value=7.5 unit=A
